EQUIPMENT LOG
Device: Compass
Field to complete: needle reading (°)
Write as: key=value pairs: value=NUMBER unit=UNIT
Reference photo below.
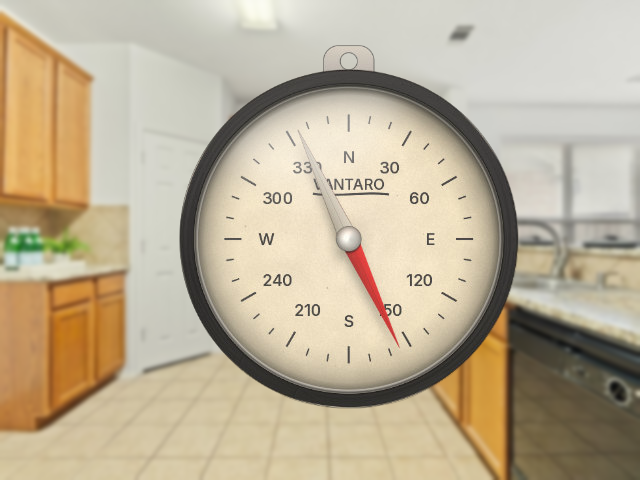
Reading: value=155 unit=°
